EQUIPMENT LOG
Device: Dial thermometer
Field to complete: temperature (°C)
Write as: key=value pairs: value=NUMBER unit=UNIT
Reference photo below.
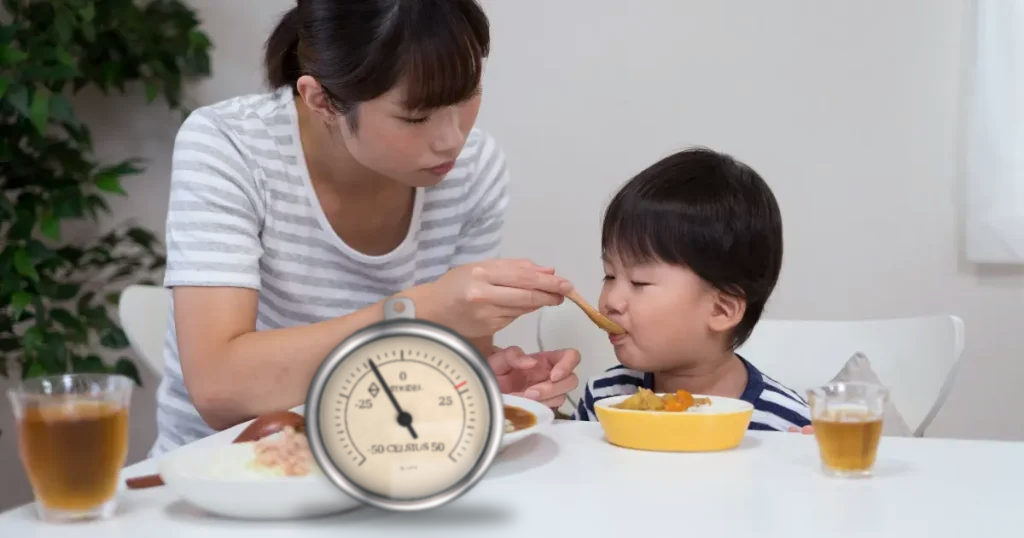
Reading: value=-10 unit=°C
